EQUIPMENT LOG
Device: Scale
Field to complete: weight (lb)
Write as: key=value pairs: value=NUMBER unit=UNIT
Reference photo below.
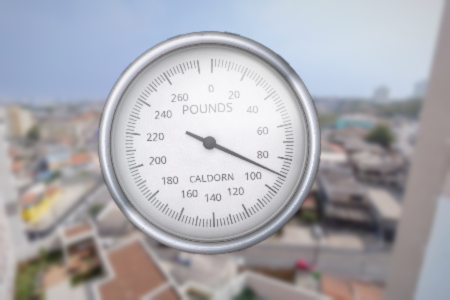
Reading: value=90 unit=lb
